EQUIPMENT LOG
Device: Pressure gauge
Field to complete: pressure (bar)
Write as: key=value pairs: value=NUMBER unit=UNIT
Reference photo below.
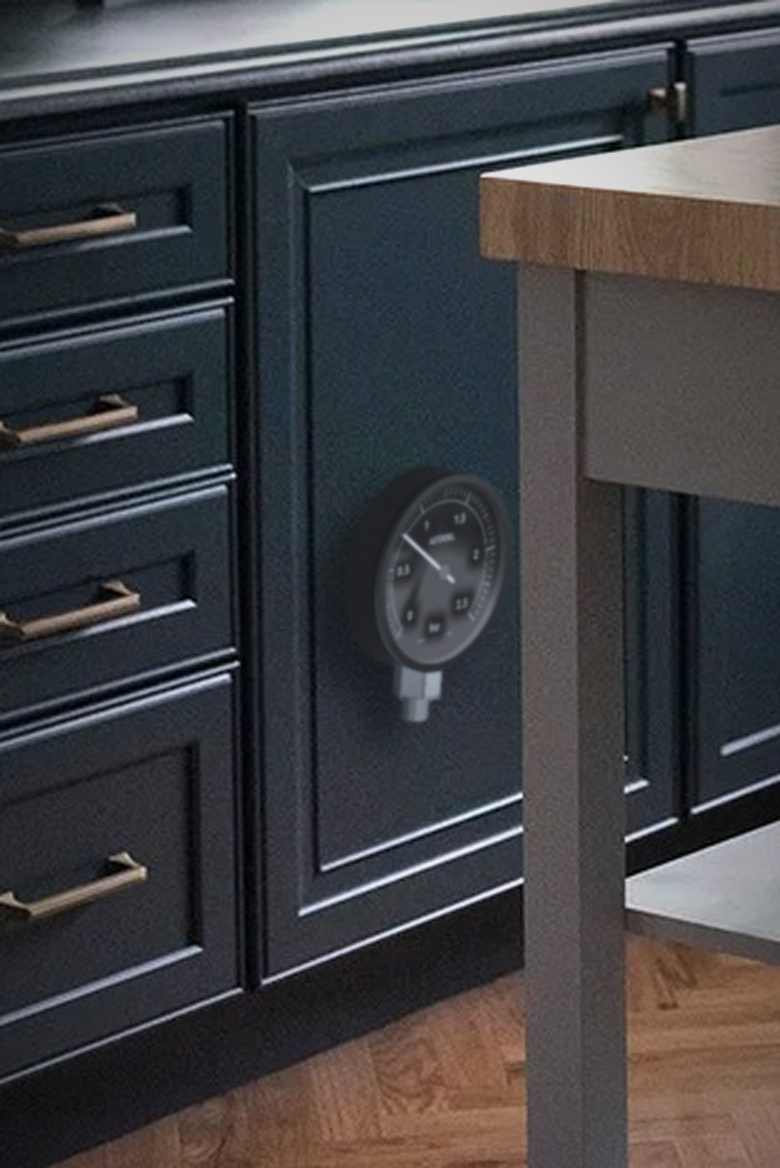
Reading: value=0.75 unit=bar
